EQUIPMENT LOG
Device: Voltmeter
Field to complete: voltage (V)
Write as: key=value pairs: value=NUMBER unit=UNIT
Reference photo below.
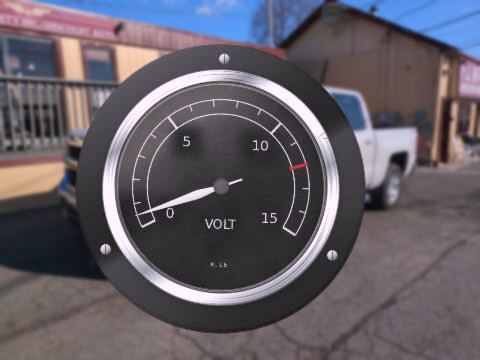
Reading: value=0.5 unit=V
